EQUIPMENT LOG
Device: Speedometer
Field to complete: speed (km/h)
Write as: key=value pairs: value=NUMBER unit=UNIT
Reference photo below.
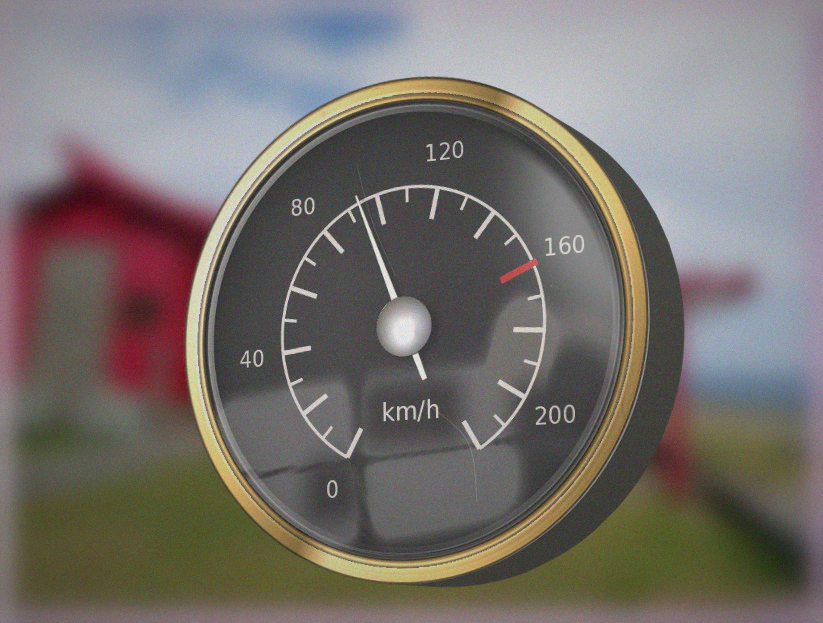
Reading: value=95 unit=km/h
